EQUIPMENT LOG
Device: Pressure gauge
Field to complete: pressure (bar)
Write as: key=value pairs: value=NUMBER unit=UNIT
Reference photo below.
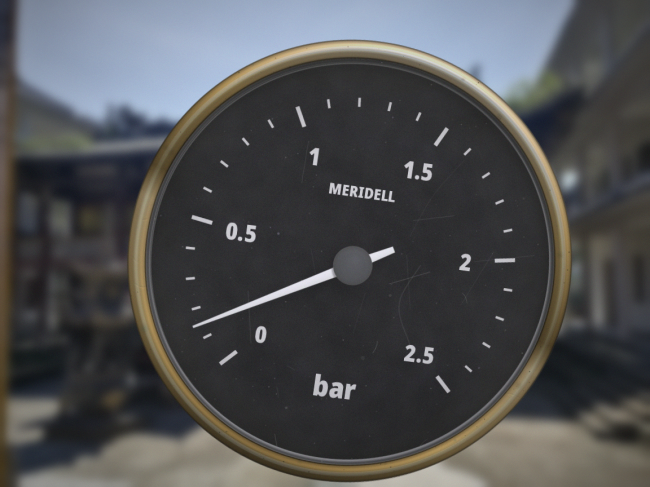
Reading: value=0.15 unit=bar
